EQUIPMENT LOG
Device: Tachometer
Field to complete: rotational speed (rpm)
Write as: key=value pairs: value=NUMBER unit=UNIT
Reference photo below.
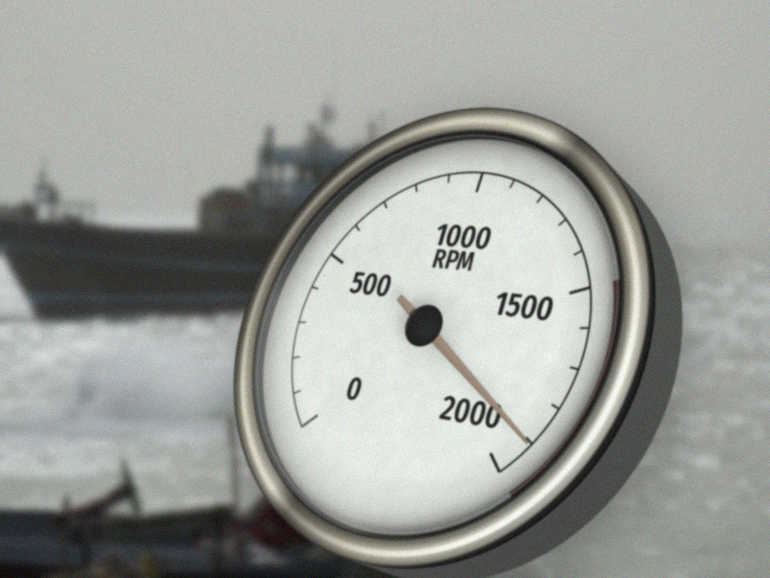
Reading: value=1900 unit=rpm
